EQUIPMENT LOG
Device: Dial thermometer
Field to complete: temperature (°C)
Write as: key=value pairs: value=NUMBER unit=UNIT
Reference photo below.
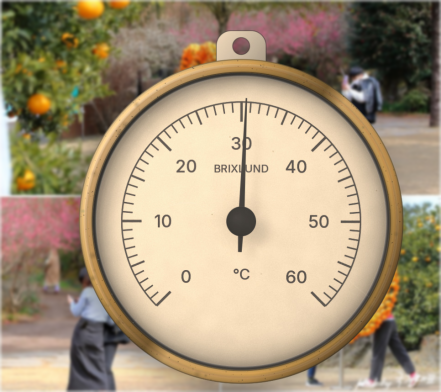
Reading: value=30.5 unit=°C
